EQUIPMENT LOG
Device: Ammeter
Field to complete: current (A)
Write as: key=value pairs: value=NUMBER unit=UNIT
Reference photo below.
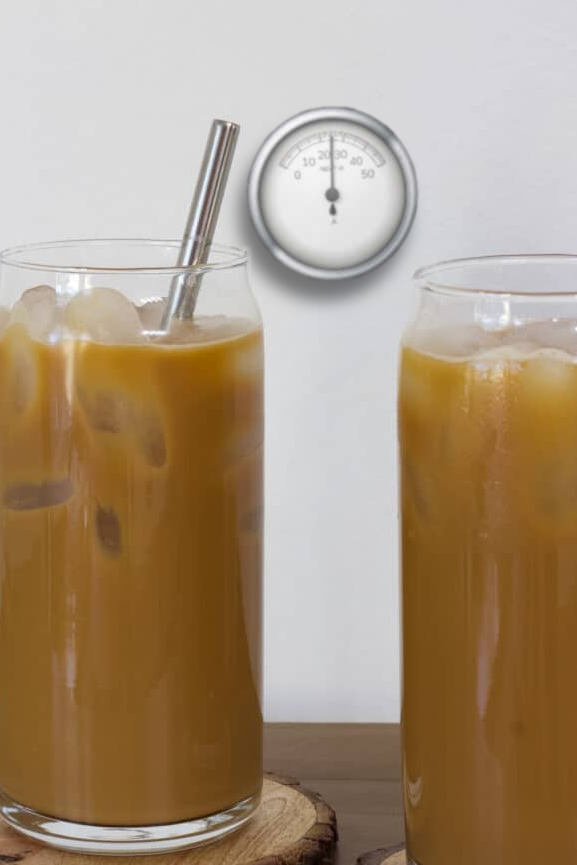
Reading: value=25 unit=A
